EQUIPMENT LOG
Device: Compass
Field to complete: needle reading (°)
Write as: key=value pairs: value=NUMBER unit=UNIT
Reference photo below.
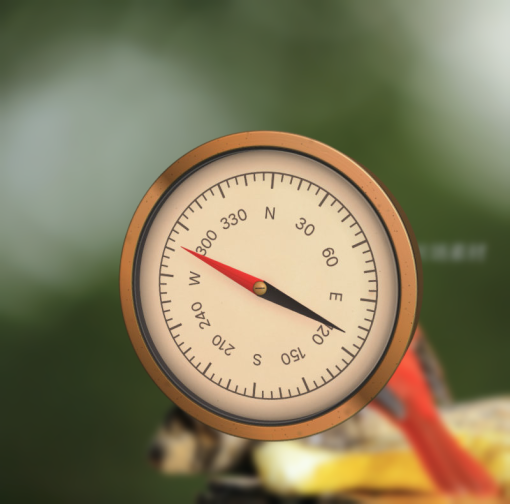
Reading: value=290 unit=°
